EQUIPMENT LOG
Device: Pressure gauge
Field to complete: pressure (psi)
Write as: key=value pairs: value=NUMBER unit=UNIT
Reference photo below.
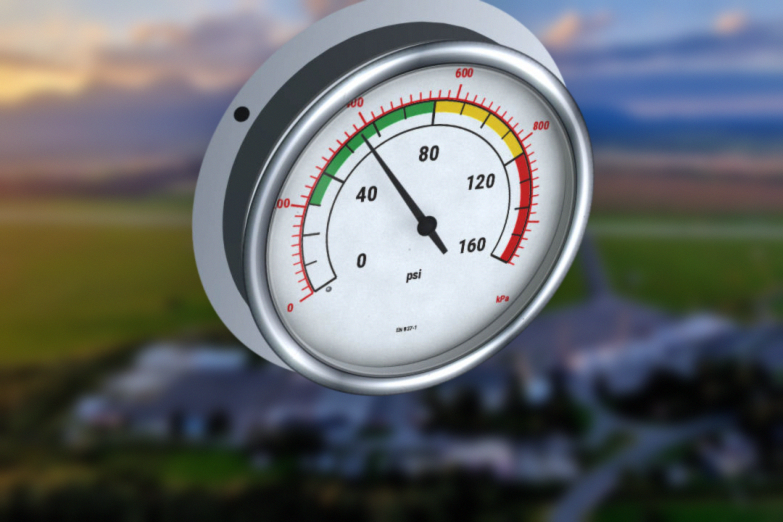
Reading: value=55 unit=psi
